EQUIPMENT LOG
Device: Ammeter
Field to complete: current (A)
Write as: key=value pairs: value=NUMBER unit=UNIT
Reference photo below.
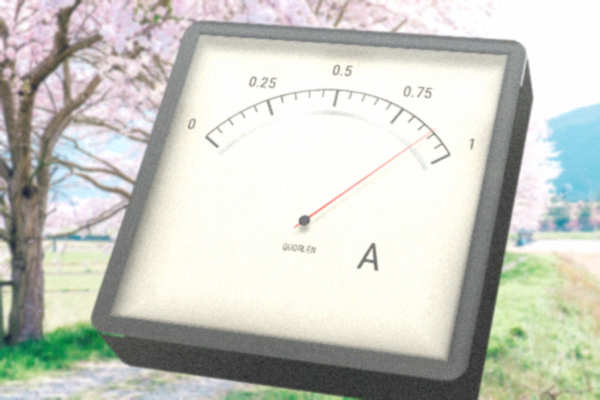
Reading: value=0.9 unit=A
